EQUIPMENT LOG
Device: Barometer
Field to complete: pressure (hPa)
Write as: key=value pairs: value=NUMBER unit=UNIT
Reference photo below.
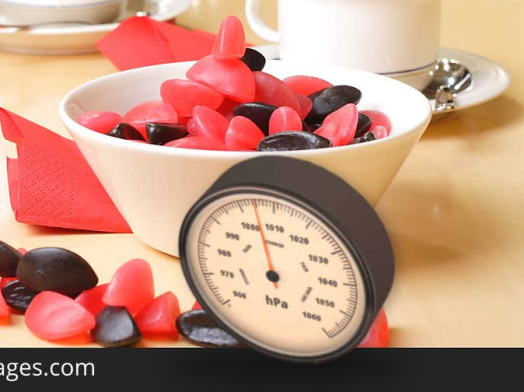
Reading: value=1005 unit=hPa
